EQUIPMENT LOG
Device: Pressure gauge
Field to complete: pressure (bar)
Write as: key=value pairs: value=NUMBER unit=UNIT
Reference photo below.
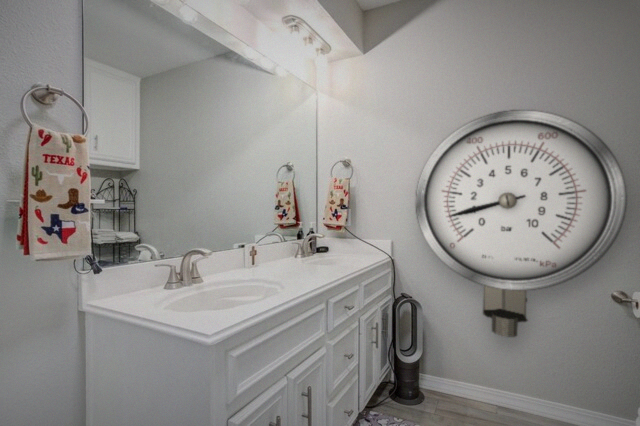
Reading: value=1 unit=bar
